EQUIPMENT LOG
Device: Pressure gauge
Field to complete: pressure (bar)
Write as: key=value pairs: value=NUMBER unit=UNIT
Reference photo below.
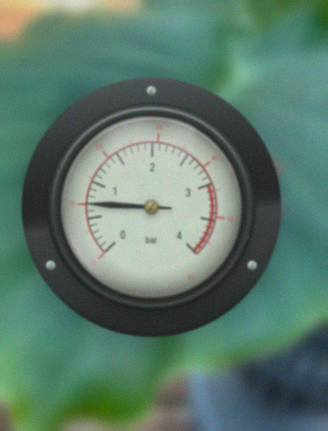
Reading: value=0.7 unit=bar
